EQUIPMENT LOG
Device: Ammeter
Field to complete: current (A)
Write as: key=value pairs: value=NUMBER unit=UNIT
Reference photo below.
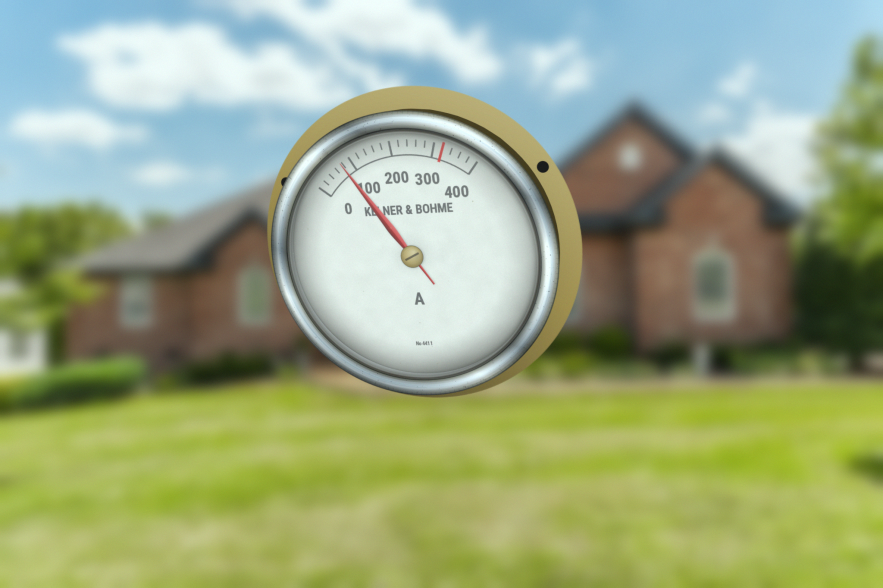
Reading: value=80 unit=A
